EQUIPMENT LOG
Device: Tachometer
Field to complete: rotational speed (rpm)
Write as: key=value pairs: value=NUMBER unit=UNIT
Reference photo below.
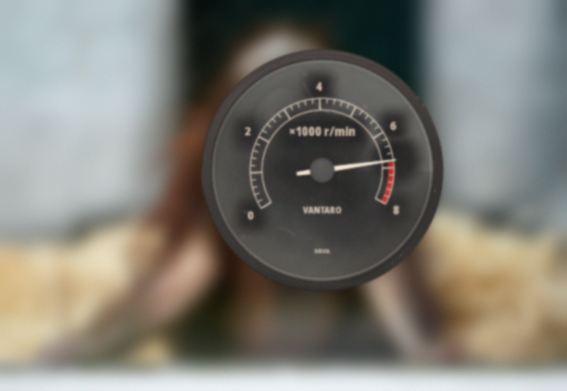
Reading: value=6800 unit=rpm
